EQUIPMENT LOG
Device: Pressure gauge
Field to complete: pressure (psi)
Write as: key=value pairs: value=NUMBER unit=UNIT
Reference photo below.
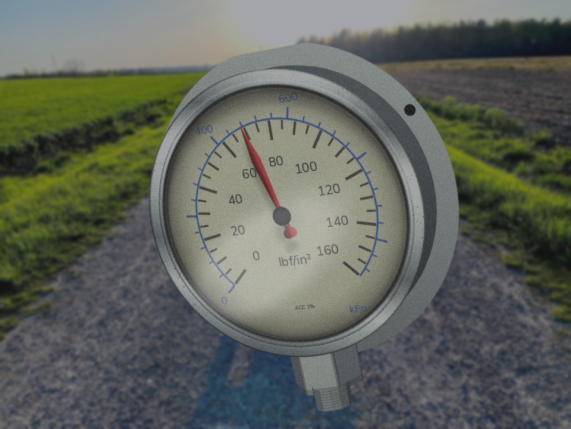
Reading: value=70 unit=psi
